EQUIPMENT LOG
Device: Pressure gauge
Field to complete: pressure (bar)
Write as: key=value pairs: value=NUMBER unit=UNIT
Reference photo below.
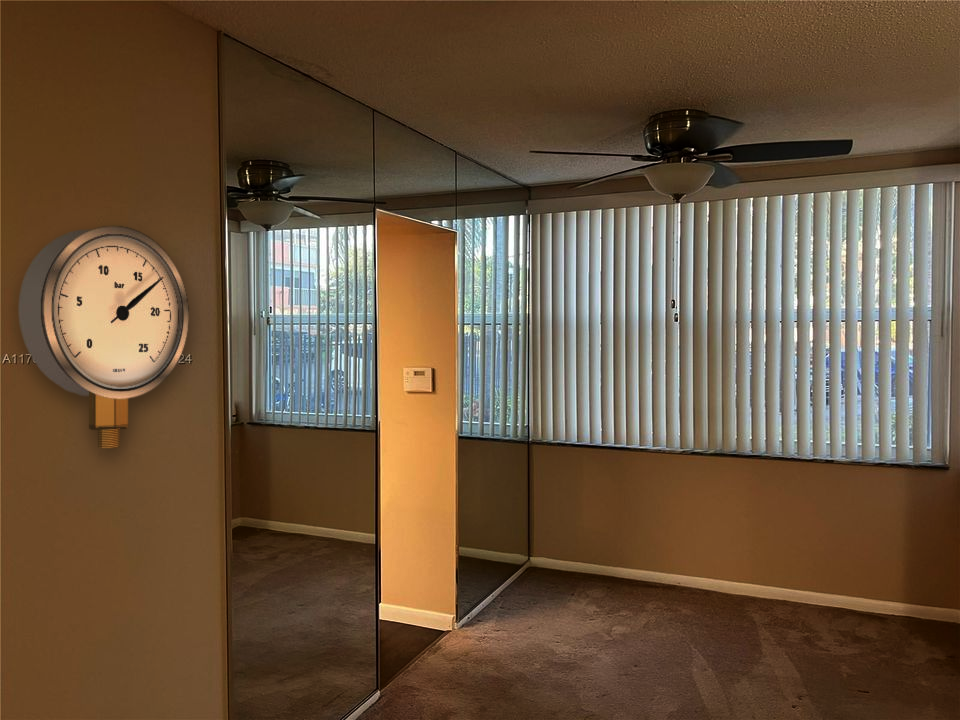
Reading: value=17 unit=bar
